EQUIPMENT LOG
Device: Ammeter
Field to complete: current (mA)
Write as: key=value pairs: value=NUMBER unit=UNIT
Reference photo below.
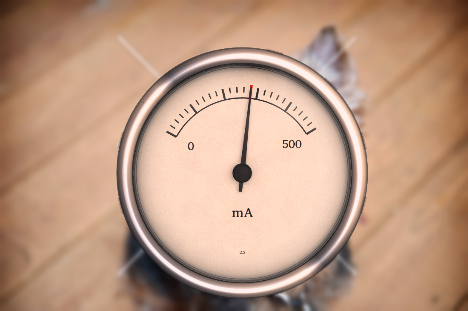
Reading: value=280 unit=mA
